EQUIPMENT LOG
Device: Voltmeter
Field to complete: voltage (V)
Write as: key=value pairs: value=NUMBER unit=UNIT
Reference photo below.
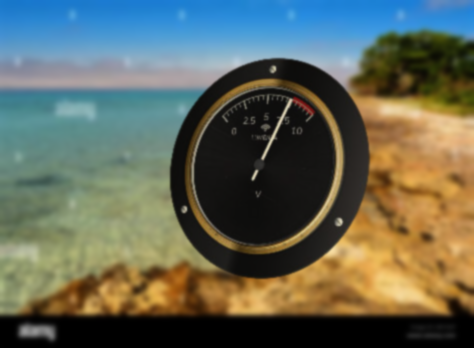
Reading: value=7.5 unit=V
